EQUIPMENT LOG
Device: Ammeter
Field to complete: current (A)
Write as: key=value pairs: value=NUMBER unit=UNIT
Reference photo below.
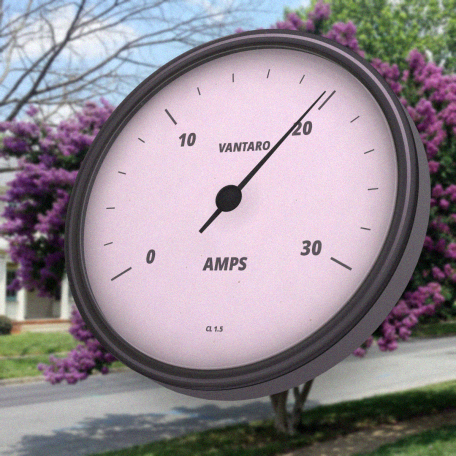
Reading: value=20 unit=A
